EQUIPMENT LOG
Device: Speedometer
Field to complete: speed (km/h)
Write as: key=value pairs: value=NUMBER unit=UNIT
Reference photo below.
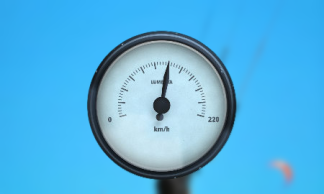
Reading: value=120 unit=km/h
